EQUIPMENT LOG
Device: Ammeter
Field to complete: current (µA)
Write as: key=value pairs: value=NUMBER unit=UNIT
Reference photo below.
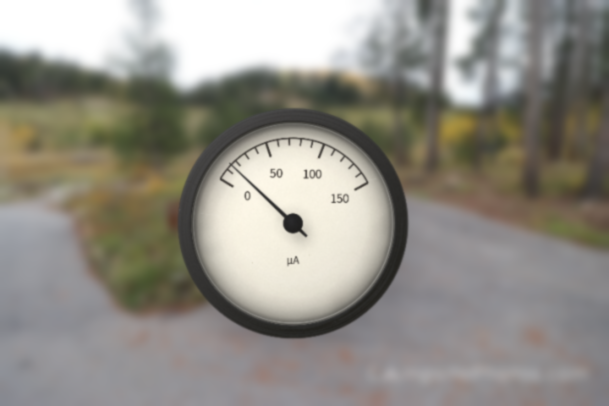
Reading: value=15 unit=µA
